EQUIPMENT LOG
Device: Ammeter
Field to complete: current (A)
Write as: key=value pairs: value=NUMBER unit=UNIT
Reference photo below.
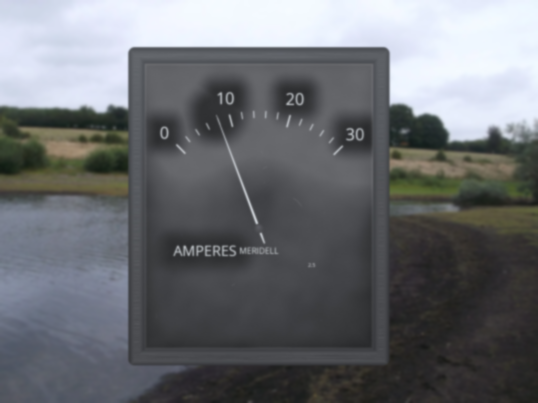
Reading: value=8 unit=A
